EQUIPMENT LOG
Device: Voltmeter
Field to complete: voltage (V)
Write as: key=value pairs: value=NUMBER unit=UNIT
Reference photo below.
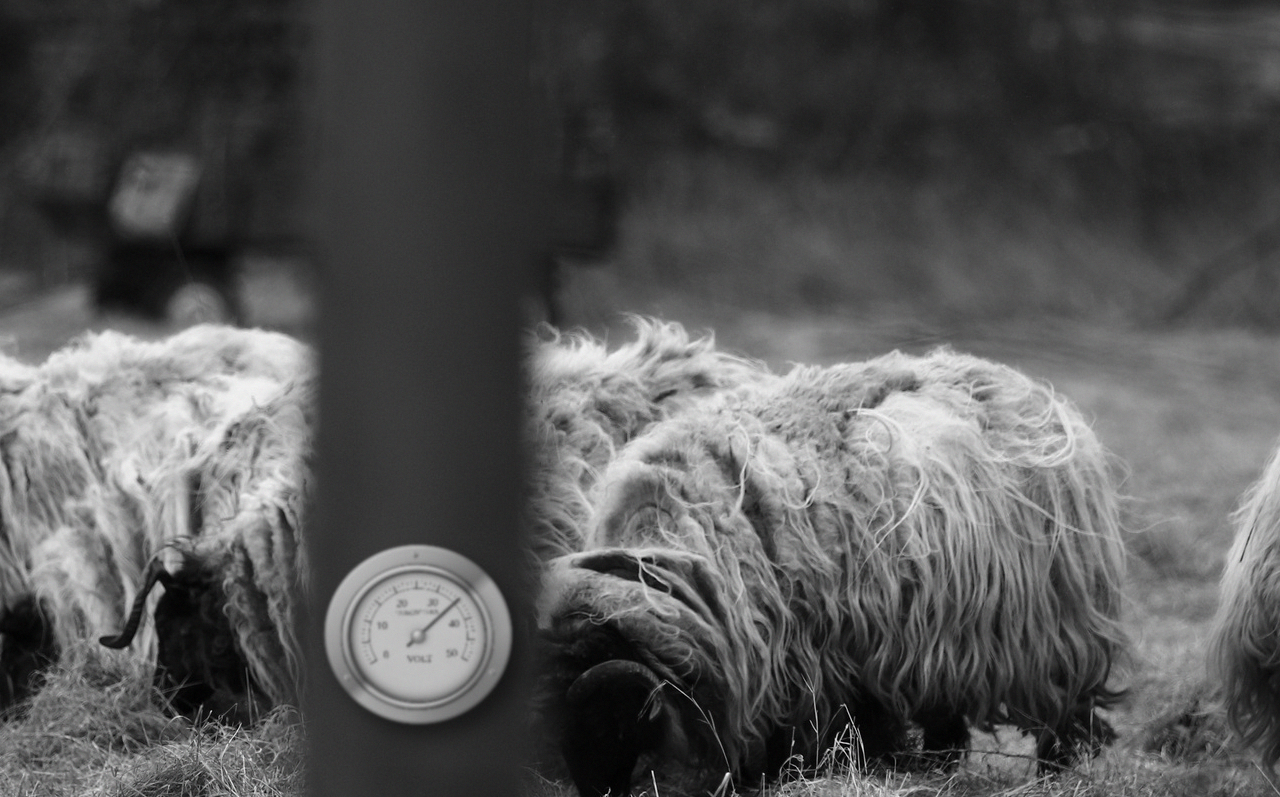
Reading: value=35 unit=V
